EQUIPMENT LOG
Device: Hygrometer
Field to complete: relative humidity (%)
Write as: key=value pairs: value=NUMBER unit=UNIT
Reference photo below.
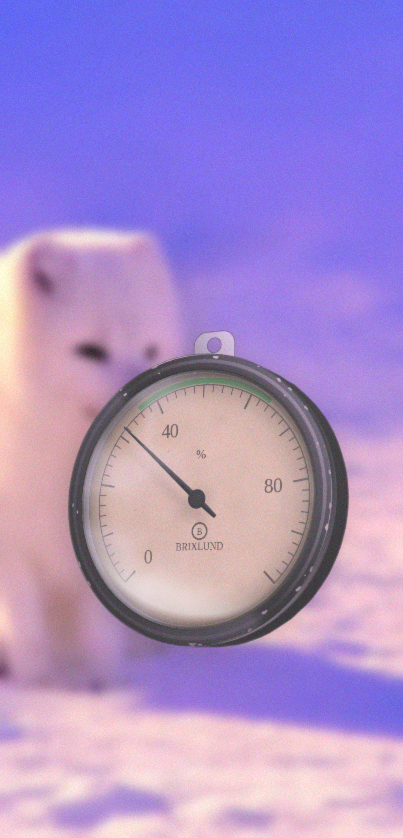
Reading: value=32 unit=%
